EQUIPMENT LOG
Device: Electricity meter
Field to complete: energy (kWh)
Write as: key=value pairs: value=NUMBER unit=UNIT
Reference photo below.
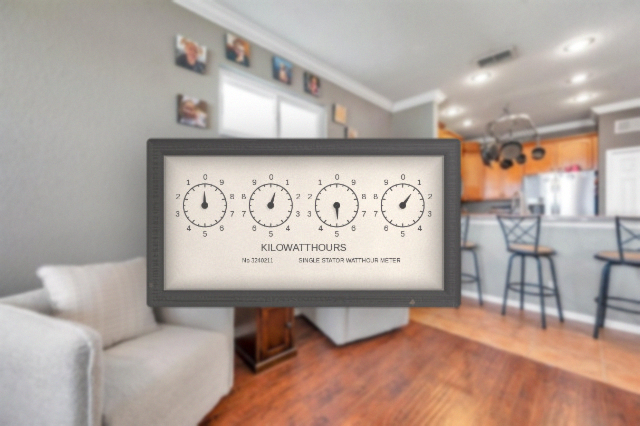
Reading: value=51 unit=kWh
